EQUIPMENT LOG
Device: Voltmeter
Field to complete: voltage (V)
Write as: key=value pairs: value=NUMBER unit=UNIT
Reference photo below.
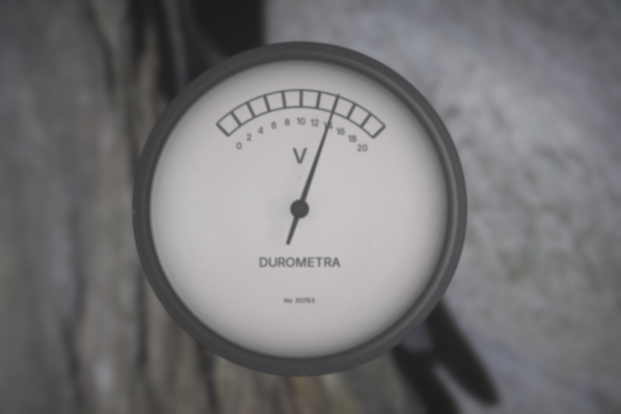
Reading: value=14 unit=V
